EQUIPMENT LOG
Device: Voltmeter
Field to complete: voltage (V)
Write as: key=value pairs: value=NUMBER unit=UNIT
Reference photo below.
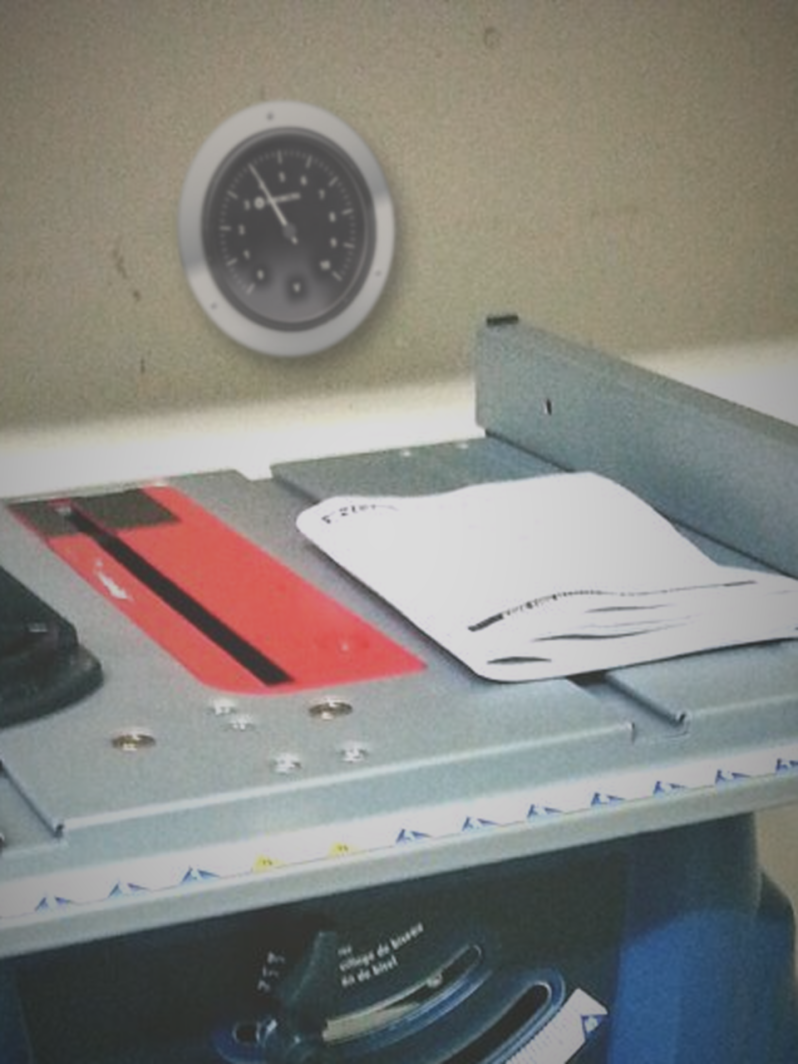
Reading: value=4 unit=V
